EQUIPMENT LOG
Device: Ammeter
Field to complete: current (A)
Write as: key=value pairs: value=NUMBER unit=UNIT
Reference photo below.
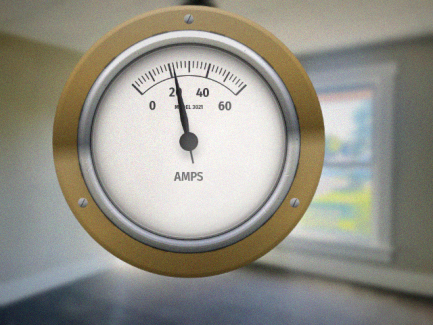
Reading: value=22 unit=A
